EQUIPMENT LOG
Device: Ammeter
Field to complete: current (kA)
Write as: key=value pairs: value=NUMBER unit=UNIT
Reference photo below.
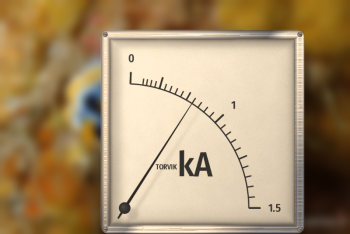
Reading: value=0.8 unit=kA
